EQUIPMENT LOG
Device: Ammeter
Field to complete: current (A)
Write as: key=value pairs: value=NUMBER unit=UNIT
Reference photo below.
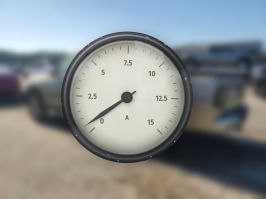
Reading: value=0.5 unit=A
